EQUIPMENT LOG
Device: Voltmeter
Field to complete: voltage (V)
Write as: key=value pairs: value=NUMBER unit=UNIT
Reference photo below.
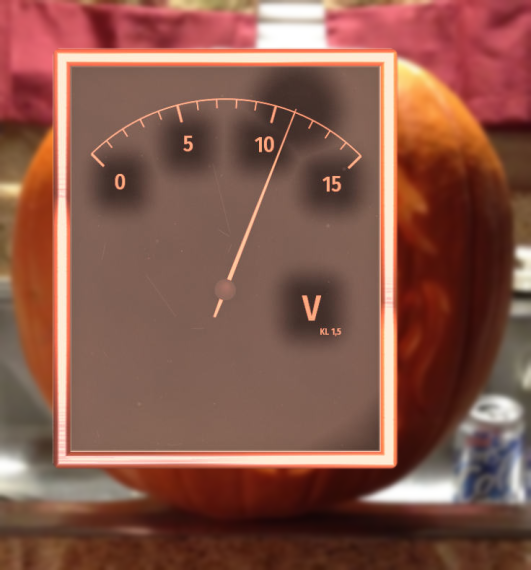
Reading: value=11 unit=V
